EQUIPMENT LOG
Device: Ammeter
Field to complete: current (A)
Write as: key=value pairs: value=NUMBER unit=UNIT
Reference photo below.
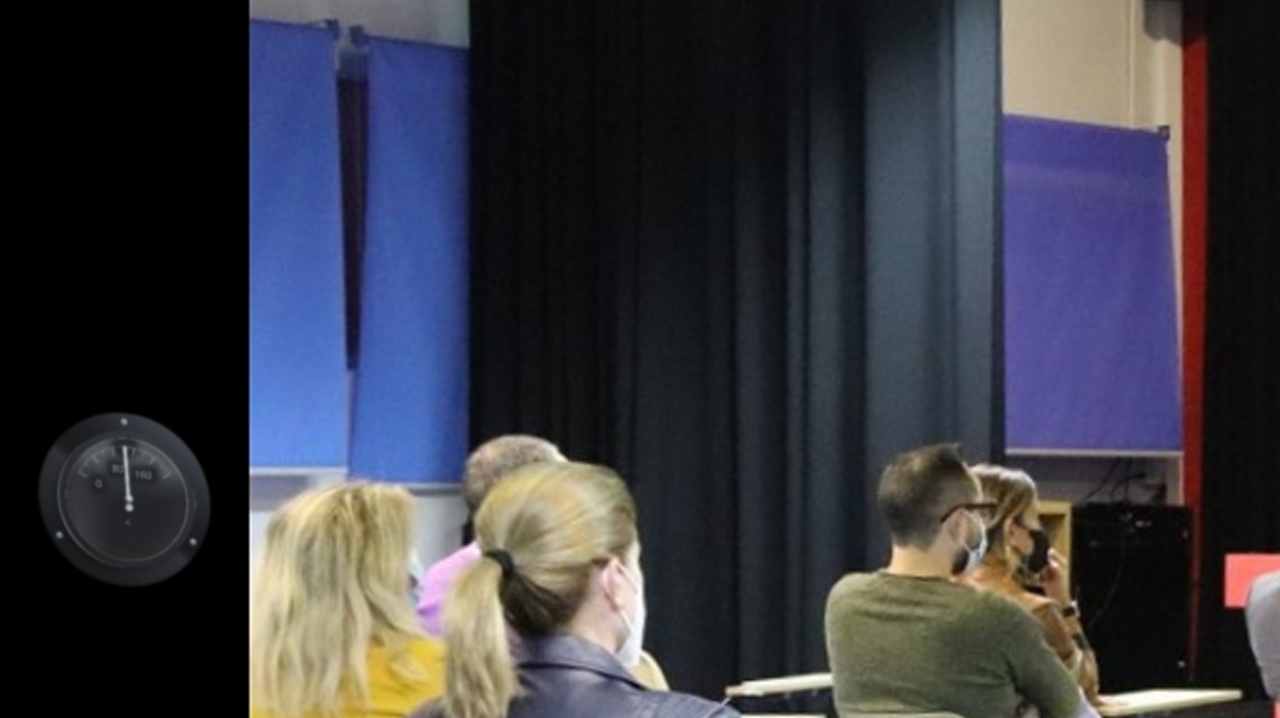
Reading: value=100 unit=A
